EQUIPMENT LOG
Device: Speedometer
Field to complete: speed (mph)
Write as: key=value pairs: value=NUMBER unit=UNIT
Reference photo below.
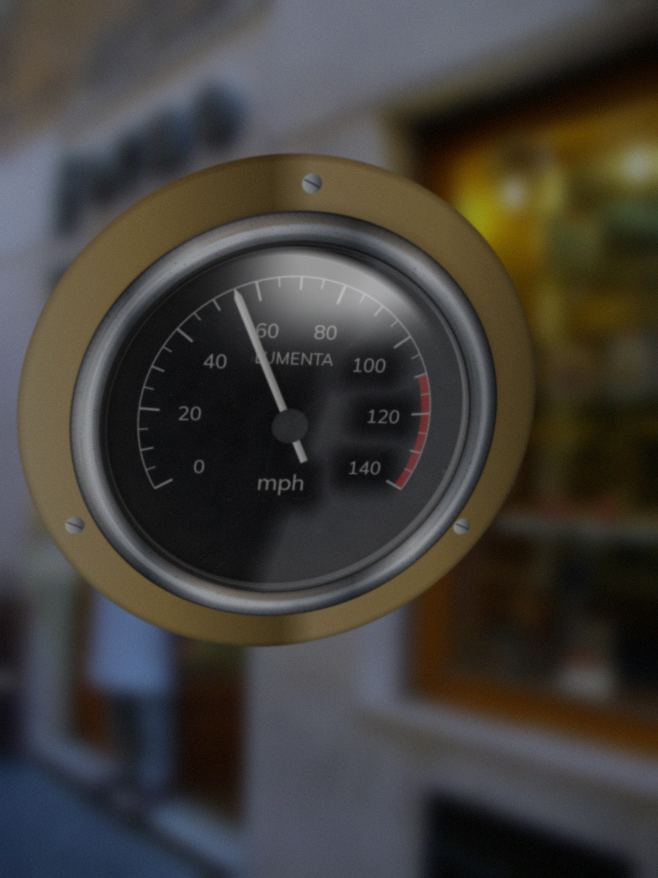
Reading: value=55 unit=mph
